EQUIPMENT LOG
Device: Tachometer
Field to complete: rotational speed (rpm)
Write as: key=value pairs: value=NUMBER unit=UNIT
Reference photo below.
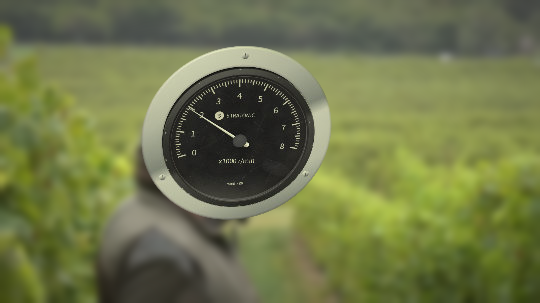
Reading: value=2000 unit=rpm
